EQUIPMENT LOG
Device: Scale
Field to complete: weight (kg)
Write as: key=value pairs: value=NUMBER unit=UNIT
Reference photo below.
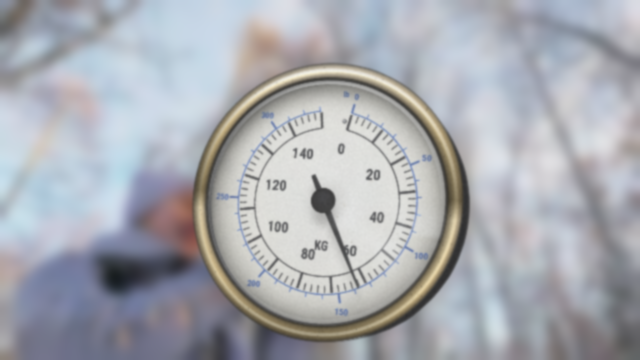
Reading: value=62 unit=kg
